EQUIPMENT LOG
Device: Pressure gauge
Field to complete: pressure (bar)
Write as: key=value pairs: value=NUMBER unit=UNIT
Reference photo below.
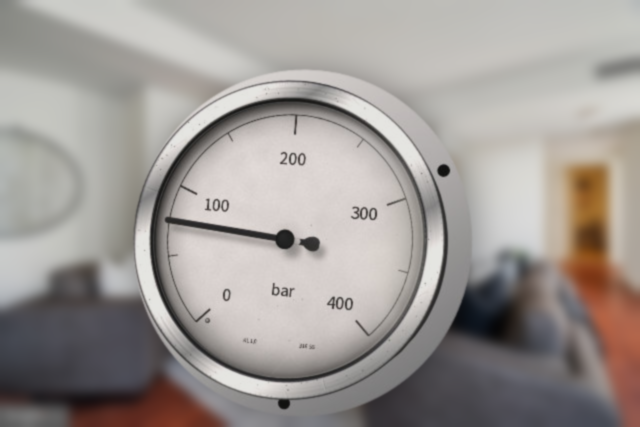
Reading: value=75 unit=bar
